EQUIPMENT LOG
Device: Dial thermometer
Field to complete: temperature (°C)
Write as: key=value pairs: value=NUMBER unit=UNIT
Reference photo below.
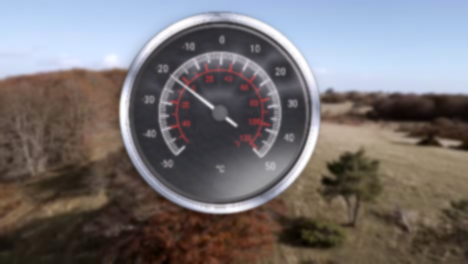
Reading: value=-20 unit=°C
